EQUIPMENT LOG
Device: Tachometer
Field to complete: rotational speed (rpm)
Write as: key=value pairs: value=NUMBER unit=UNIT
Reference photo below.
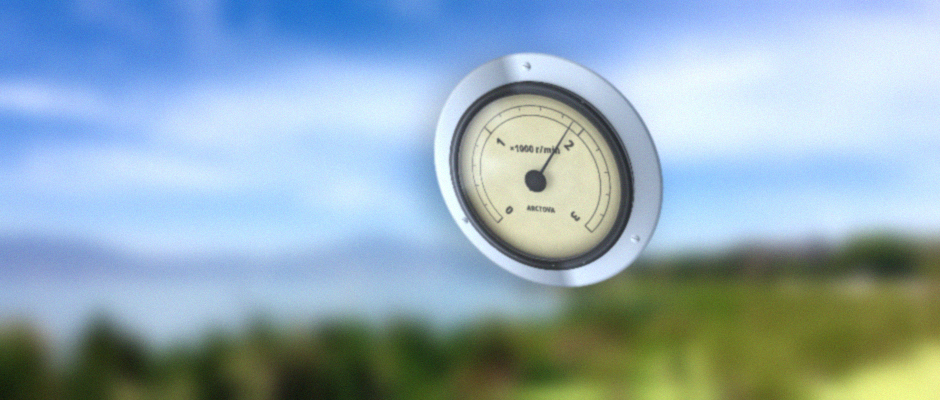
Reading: value=1900 unit=rpm
